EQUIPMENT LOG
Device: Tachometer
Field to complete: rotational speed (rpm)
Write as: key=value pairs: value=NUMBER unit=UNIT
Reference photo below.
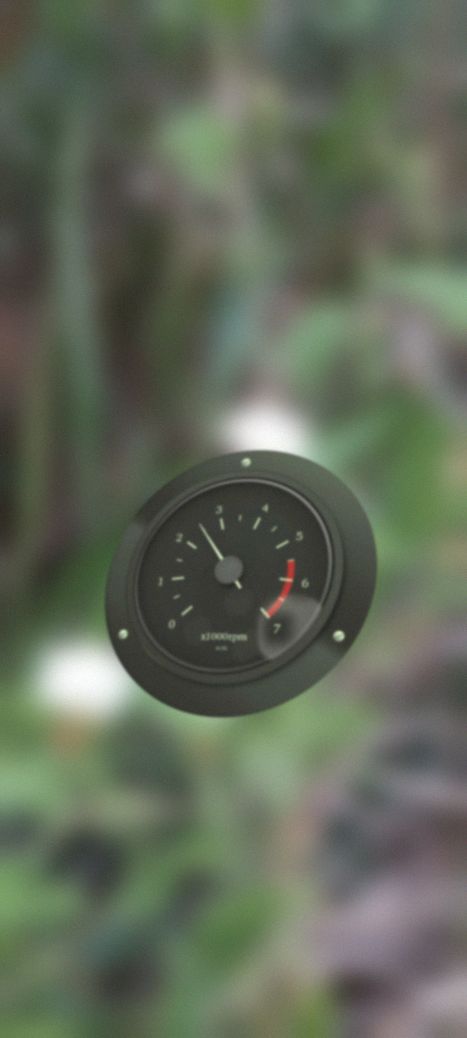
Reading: value=2500 unit=rpm
